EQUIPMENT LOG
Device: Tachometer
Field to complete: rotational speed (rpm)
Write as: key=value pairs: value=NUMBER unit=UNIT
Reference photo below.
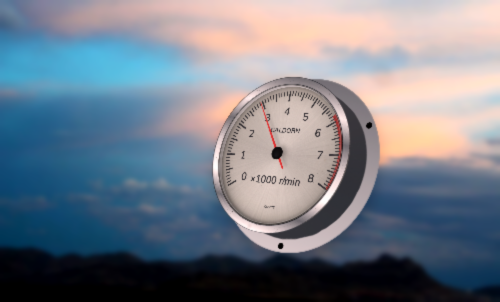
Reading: value=3000 unit=rpm
